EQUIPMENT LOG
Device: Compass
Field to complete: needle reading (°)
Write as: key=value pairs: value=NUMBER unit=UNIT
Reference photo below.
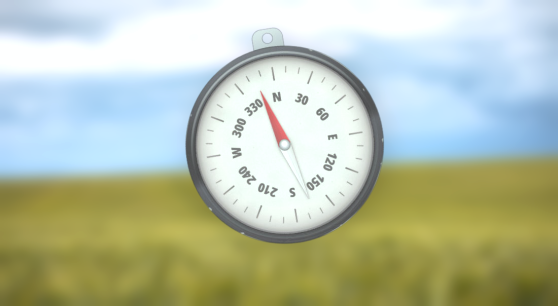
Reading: value=345 unit=°
